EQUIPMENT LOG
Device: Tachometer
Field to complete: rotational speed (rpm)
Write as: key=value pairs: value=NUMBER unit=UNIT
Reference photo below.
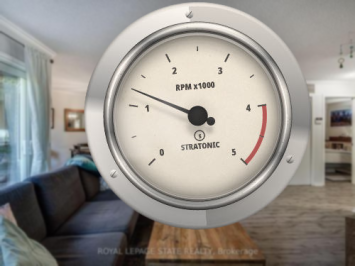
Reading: value=1250 unit=rpm
